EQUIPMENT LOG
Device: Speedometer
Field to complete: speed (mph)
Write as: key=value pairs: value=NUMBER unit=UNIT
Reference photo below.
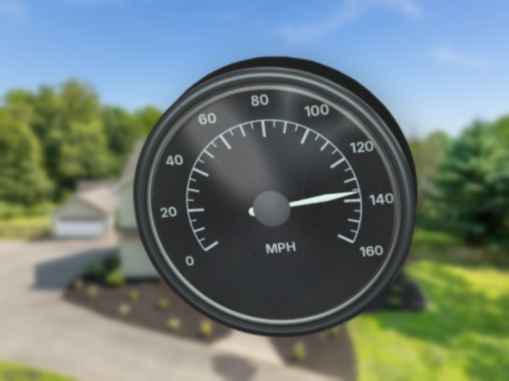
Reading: value=135 unit=mph
